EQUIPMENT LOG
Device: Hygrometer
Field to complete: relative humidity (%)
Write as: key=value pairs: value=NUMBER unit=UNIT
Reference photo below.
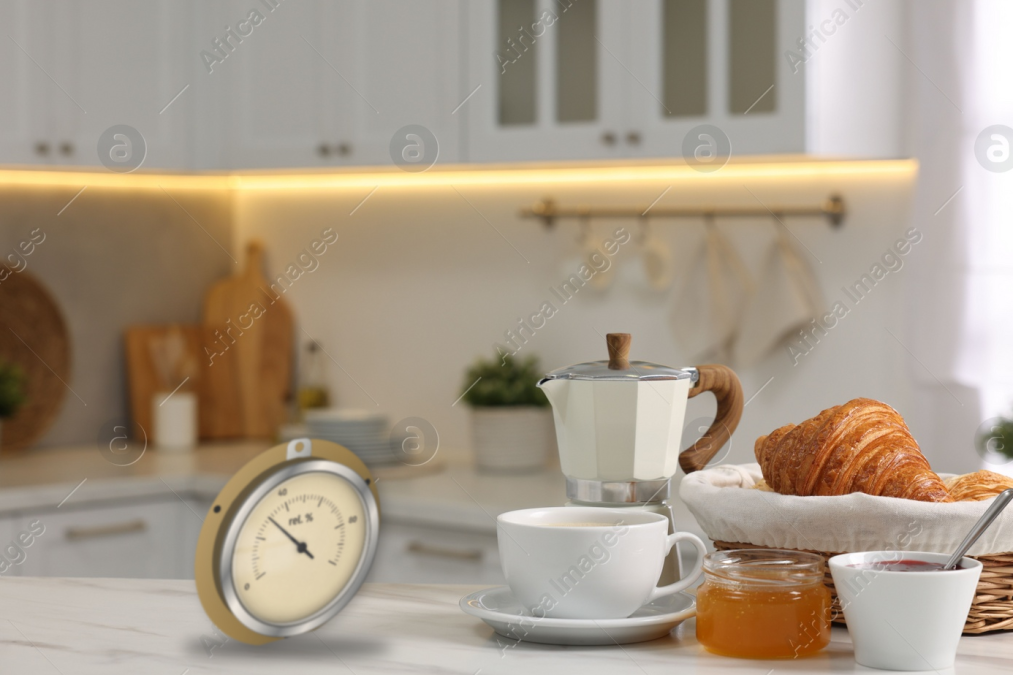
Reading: value=30 unit=%
